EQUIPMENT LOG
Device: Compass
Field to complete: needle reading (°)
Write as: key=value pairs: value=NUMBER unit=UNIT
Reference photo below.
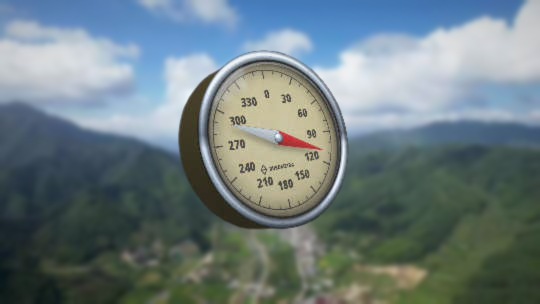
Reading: value=110 unit=°
